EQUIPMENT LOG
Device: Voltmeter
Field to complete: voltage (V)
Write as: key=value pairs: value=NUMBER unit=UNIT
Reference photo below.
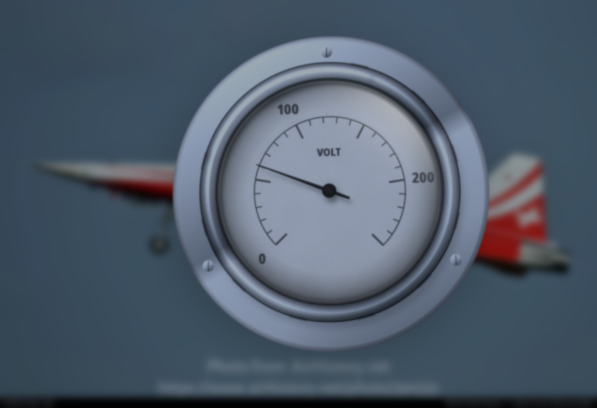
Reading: value=60 unit=V
